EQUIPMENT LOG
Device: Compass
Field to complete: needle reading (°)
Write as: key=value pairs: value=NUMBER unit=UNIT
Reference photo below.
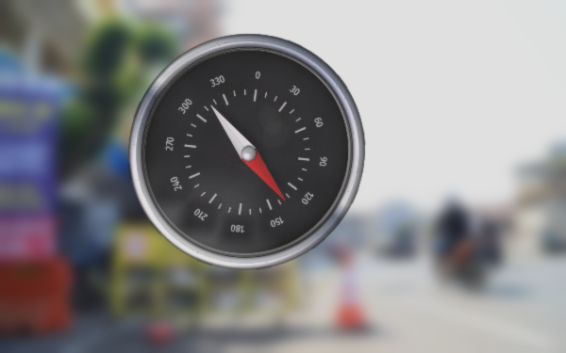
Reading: value=135 unit=°
